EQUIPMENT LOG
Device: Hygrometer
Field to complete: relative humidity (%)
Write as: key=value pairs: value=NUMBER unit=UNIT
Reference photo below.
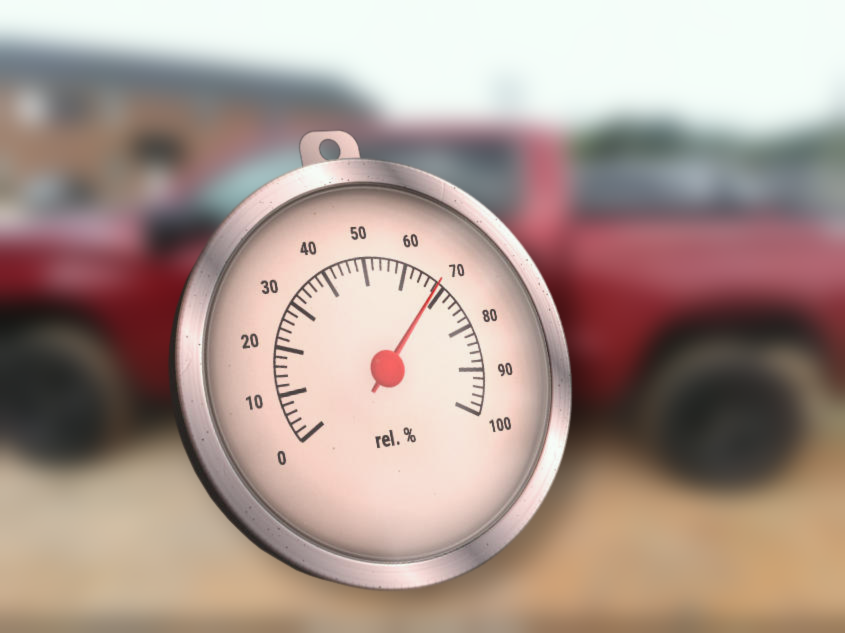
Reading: value=68 unit=%
